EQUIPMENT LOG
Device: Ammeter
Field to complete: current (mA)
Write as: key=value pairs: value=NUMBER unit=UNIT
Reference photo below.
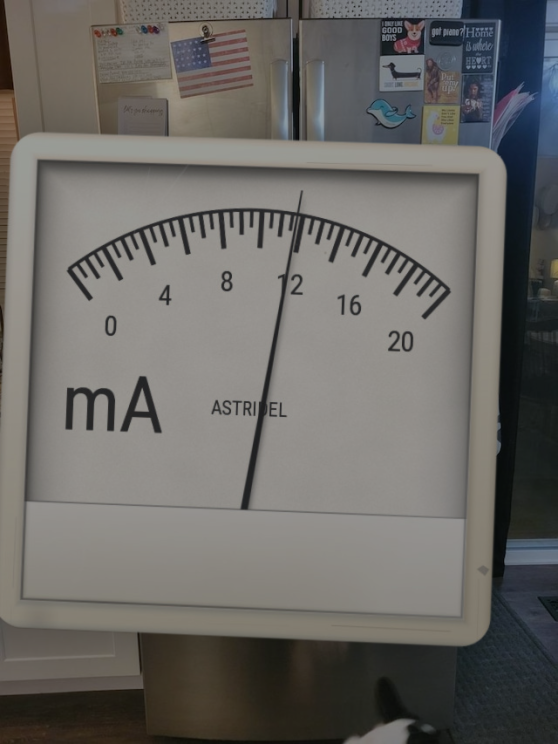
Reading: value=11.75 unit=mA
